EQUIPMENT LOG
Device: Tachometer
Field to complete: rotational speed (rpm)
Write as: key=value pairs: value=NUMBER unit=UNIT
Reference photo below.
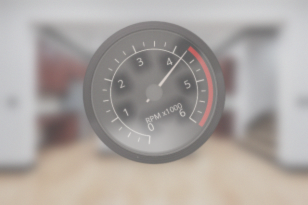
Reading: value=4250 unit=rpm
